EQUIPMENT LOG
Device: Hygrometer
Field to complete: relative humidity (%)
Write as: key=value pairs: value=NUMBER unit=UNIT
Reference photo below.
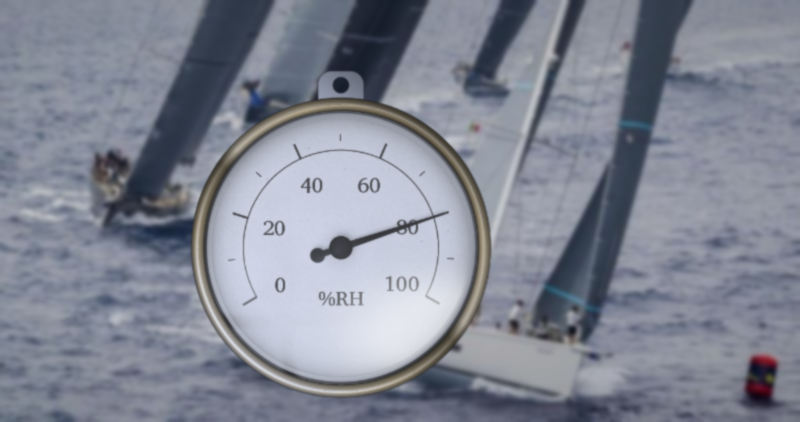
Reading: value=80 unit=%
